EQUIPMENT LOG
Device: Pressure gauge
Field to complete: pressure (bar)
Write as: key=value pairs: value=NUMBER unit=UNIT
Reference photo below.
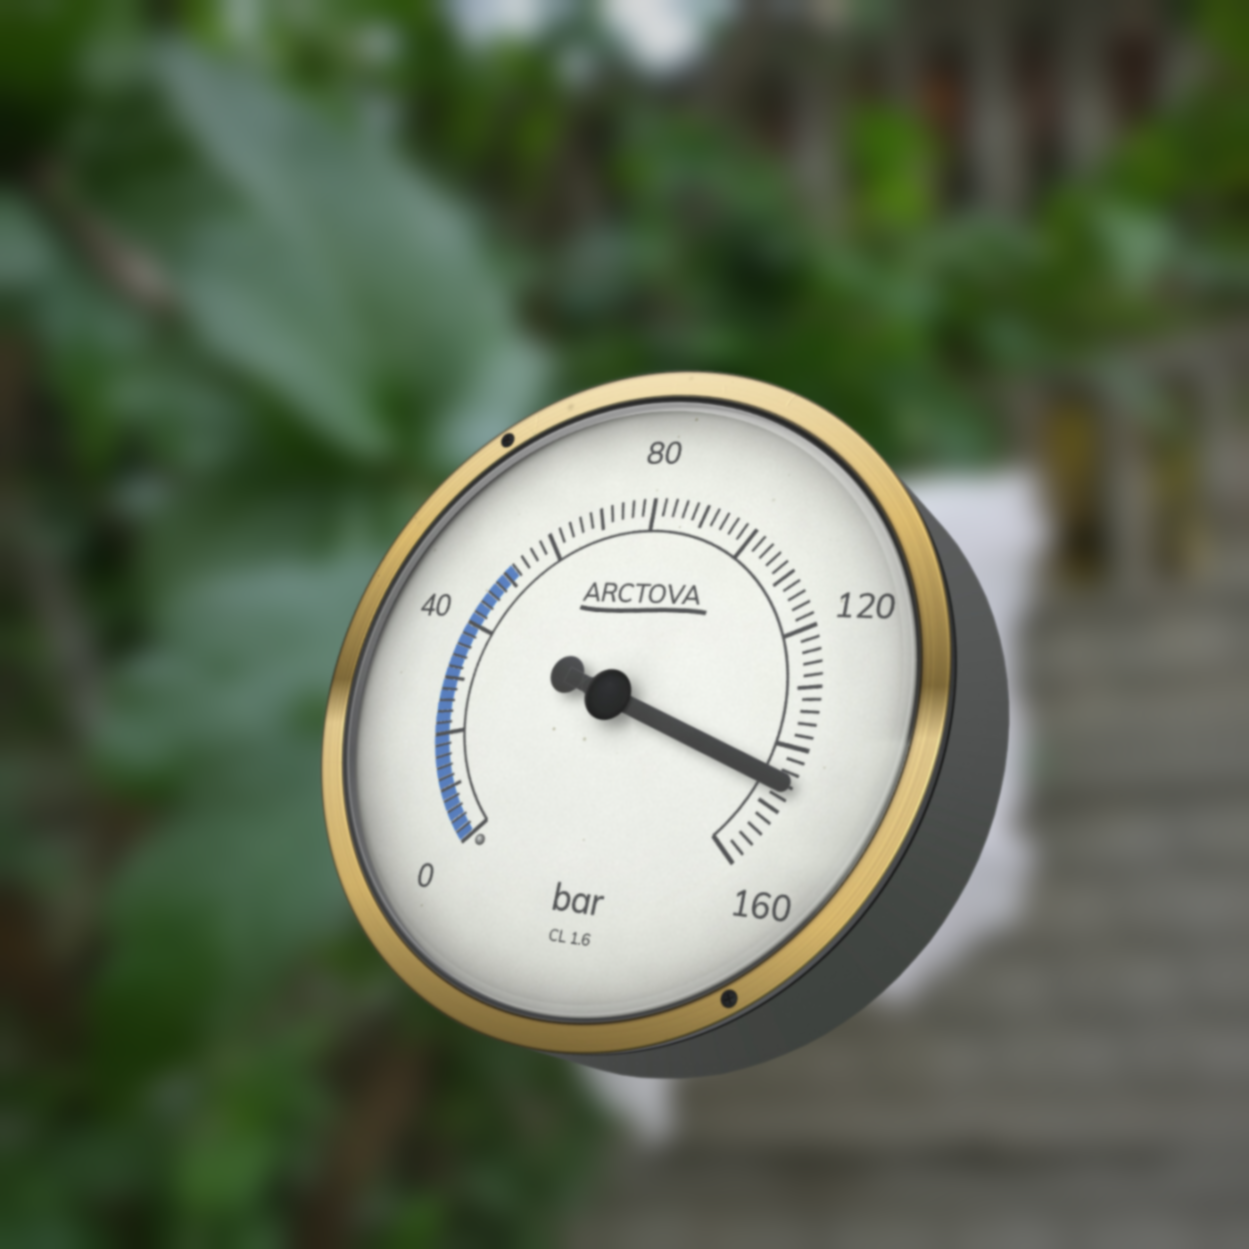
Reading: value=146 unit=bar
